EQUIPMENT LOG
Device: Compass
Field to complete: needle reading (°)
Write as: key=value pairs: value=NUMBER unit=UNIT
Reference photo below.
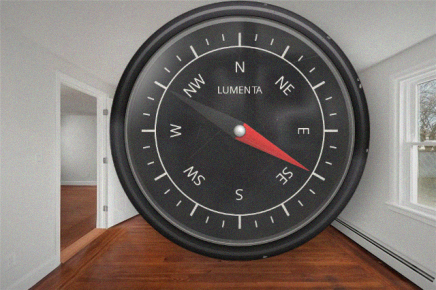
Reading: value=120 unit=°
